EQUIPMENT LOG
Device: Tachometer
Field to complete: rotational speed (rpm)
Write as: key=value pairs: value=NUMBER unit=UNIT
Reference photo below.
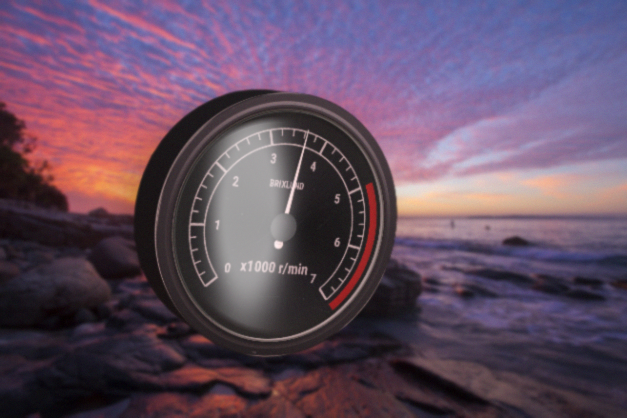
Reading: value=3600 unit=rpm
